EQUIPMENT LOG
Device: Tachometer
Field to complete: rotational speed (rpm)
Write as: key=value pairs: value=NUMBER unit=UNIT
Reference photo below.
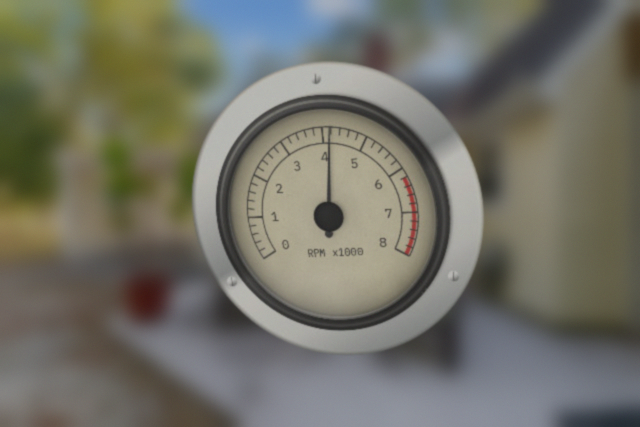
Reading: value=4200 unit=rpm
